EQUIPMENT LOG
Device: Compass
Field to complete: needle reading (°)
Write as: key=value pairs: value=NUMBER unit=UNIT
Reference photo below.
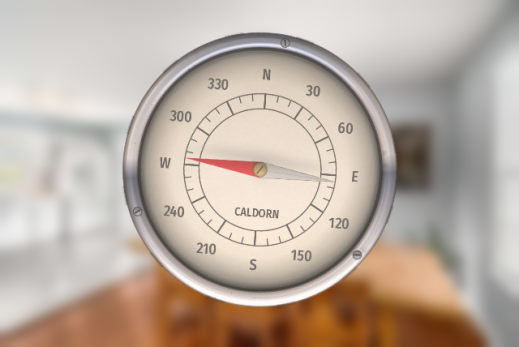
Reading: value=275 unit=°
